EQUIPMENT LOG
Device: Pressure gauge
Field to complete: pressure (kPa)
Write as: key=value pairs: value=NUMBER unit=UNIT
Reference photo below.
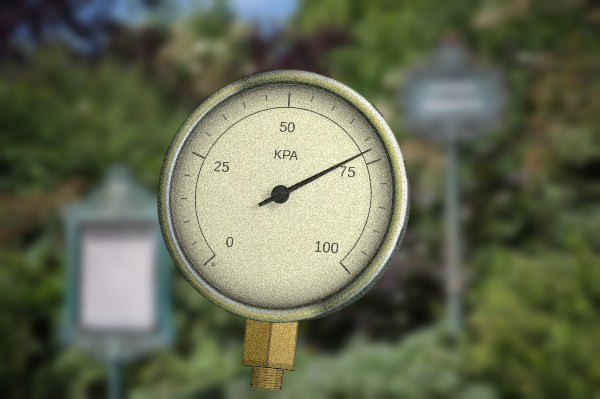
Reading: value=72.5 unit=kPa
